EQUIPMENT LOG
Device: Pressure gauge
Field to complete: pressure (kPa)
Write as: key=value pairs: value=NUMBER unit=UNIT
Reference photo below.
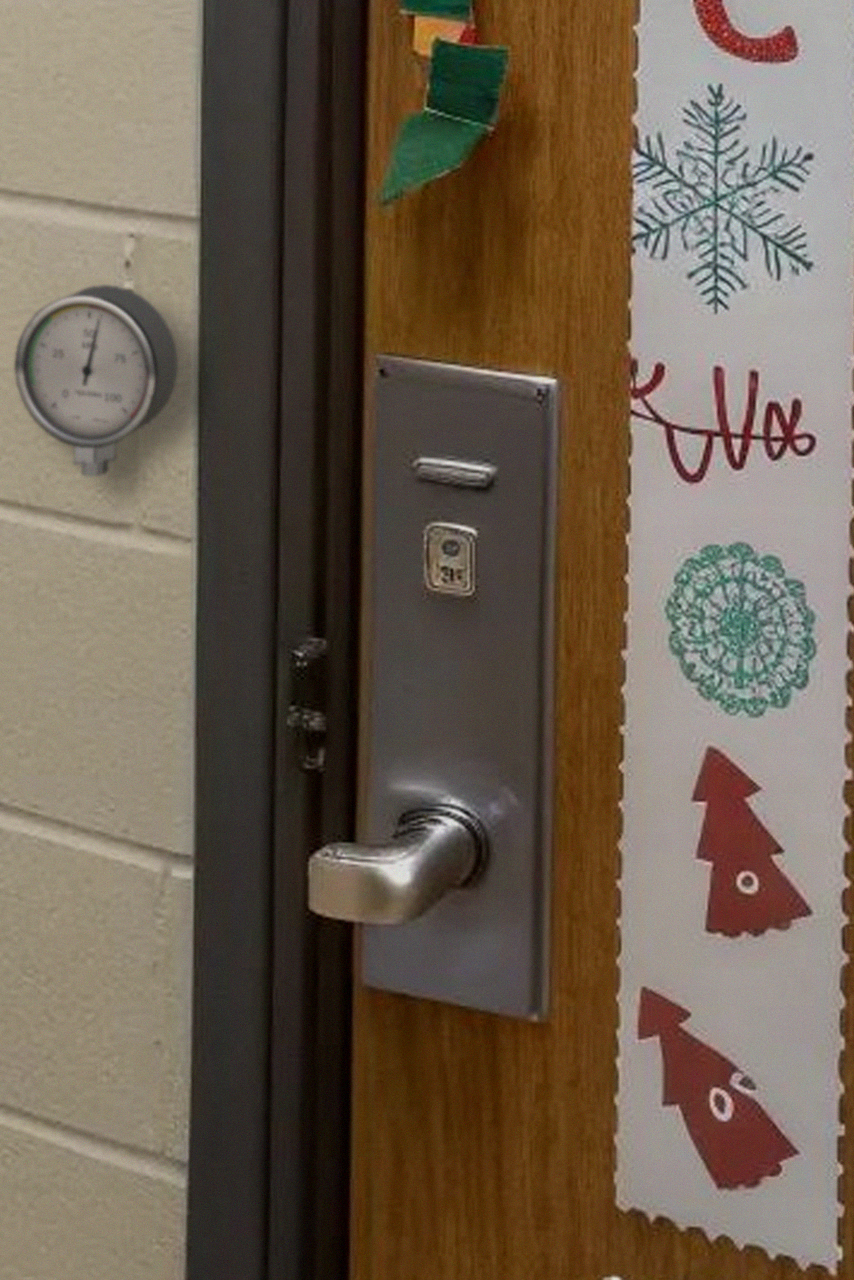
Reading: value=55 unit=kPa
